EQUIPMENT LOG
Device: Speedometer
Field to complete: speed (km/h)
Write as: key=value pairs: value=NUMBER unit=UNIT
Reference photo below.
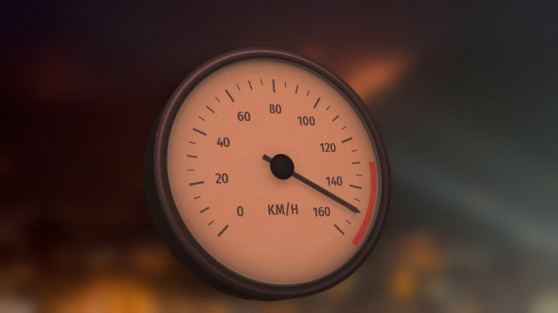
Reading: value=150 unit=km/h
